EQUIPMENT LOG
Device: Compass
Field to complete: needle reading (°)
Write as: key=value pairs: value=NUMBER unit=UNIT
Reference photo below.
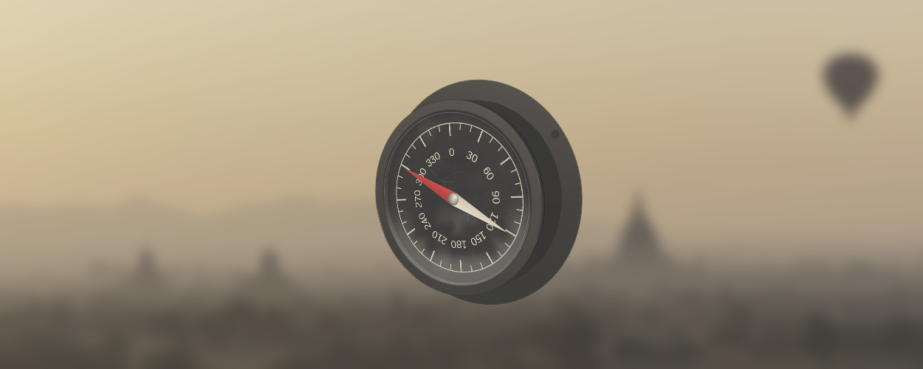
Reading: value=300 unit=°
